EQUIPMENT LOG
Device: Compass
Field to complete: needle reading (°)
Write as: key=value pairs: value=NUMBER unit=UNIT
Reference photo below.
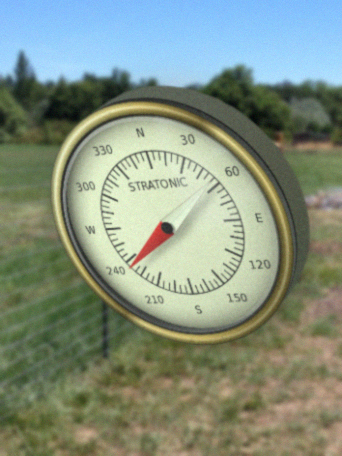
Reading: value=235 unit=°
